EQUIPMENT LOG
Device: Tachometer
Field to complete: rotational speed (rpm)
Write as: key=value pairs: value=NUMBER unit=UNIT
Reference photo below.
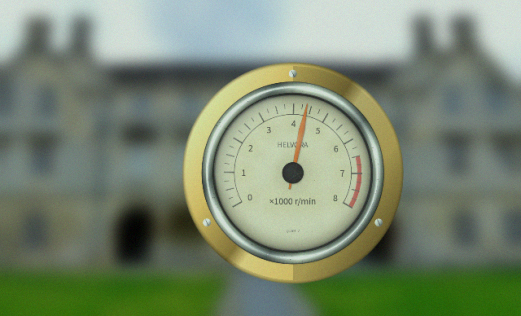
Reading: value=4375 unit=rpm
